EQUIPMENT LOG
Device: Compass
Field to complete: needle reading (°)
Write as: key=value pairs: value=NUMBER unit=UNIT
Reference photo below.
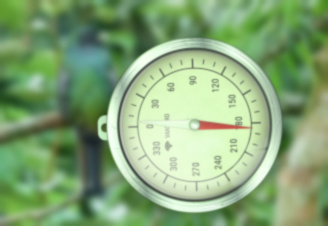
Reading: value=185 unit=°
